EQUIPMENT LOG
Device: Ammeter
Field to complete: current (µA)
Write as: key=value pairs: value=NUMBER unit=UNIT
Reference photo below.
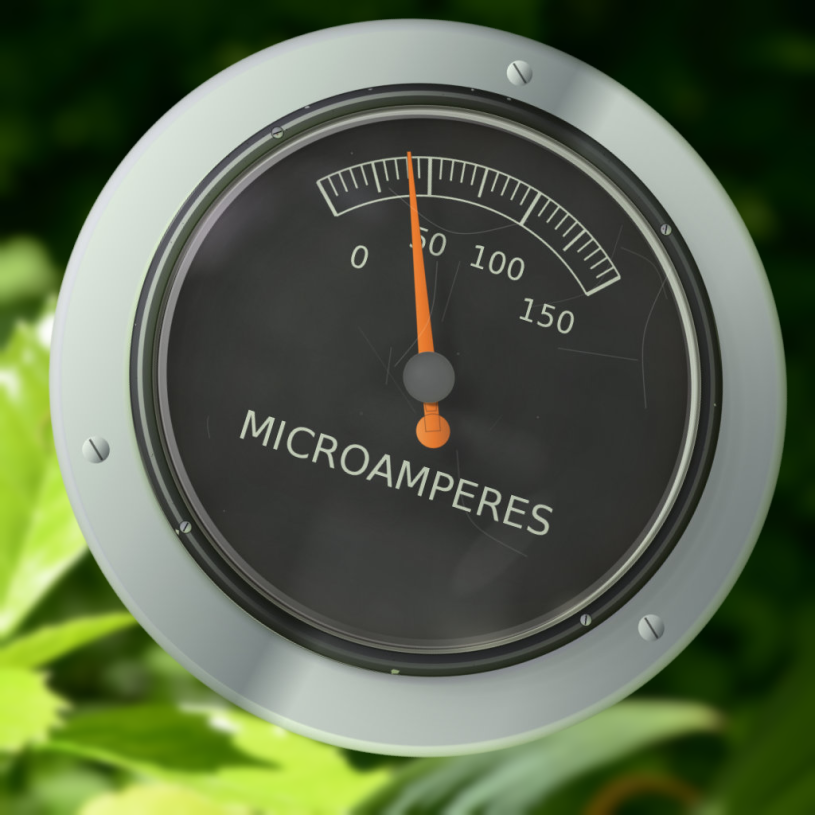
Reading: value=40 unit=µA
